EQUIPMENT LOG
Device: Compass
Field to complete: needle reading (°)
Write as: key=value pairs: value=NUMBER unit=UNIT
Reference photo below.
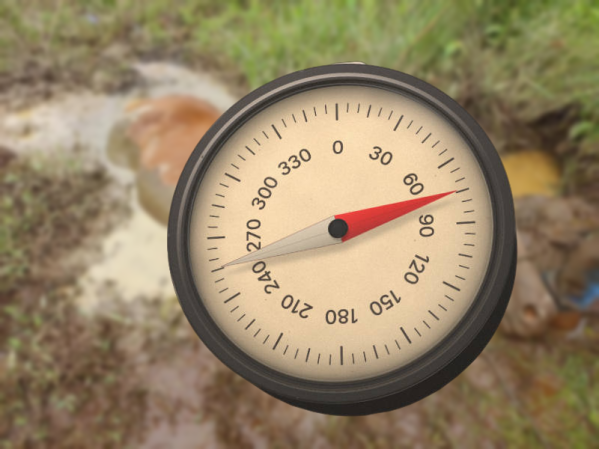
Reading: value=75 unit=°
